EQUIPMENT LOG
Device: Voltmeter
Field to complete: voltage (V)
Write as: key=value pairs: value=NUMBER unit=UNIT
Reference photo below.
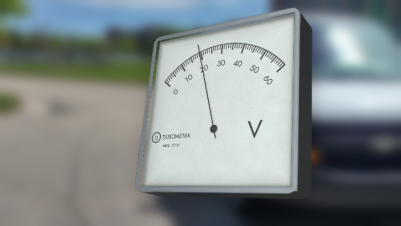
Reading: value=20 unit=V
